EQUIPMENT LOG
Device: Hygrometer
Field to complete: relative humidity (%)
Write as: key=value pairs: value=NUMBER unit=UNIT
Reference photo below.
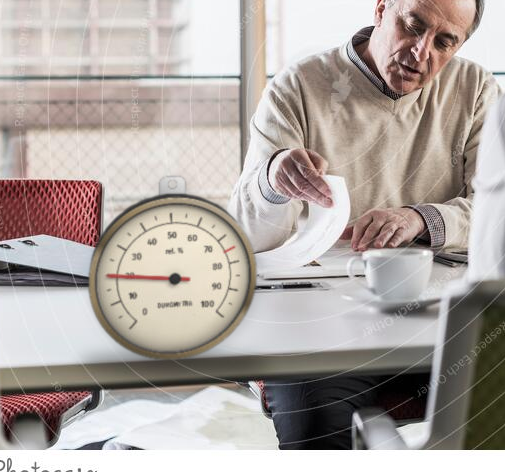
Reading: value=20 unit=%
